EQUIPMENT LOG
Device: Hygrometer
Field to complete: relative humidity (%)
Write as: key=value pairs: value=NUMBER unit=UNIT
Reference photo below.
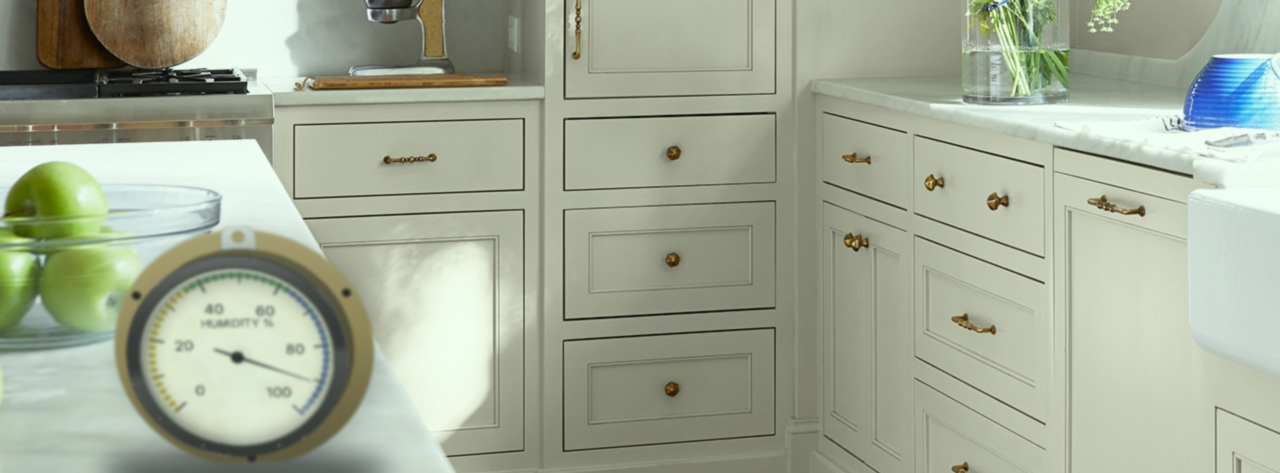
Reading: value=90 unit=%
